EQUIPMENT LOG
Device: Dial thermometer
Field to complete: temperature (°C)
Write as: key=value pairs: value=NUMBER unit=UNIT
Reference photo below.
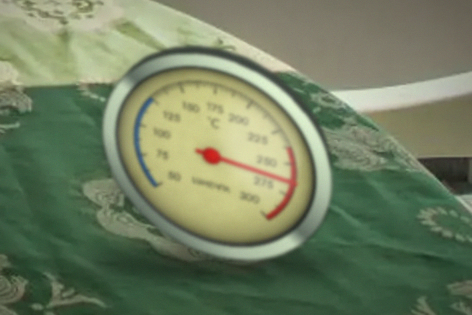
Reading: value=262.5 unit=°C
